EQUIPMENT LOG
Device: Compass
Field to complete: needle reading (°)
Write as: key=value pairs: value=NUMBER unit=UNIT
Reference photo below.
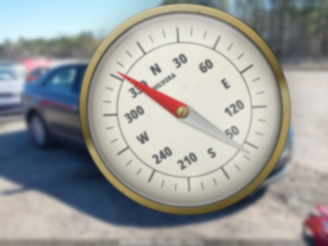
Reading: value=335 unit=°
